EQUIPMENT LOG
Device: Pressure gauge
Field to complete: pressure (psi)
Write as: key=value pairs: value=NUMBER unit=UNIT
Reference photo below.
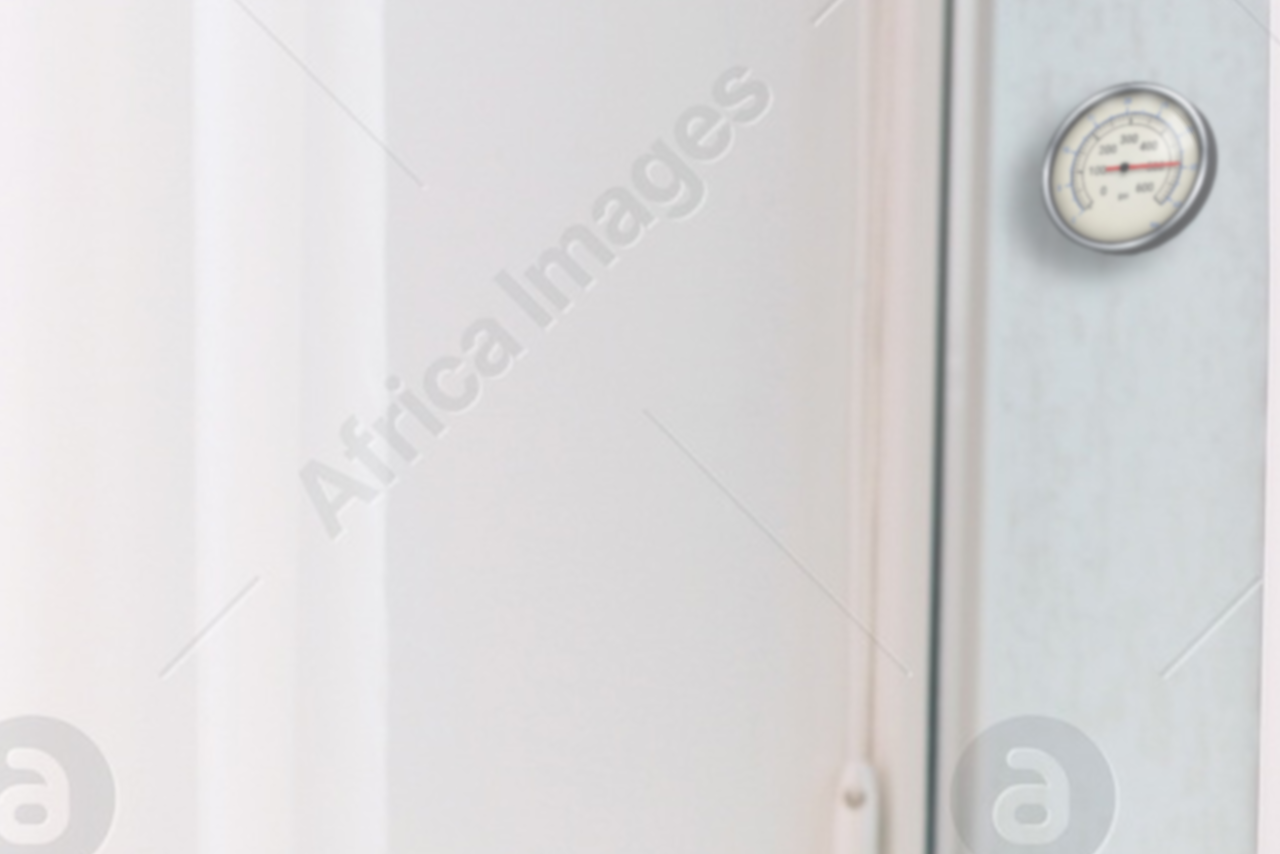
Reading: value=500 unit=psi
